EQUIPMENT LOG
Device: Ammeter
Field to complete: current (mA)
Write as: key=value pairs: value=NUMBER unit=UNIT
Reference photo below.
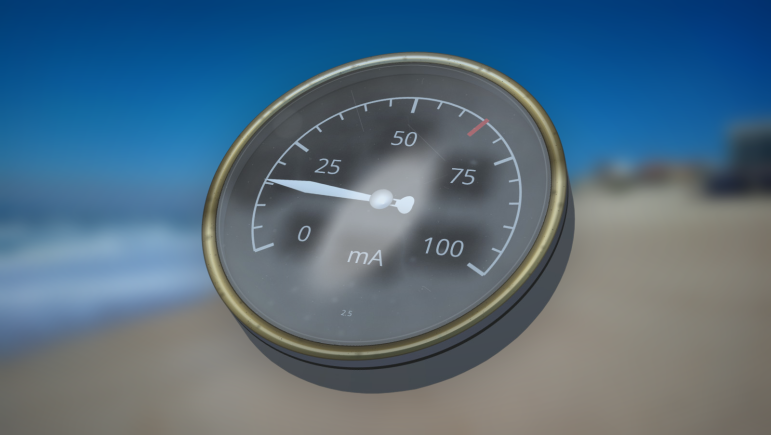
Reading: value=15 unit=mA
